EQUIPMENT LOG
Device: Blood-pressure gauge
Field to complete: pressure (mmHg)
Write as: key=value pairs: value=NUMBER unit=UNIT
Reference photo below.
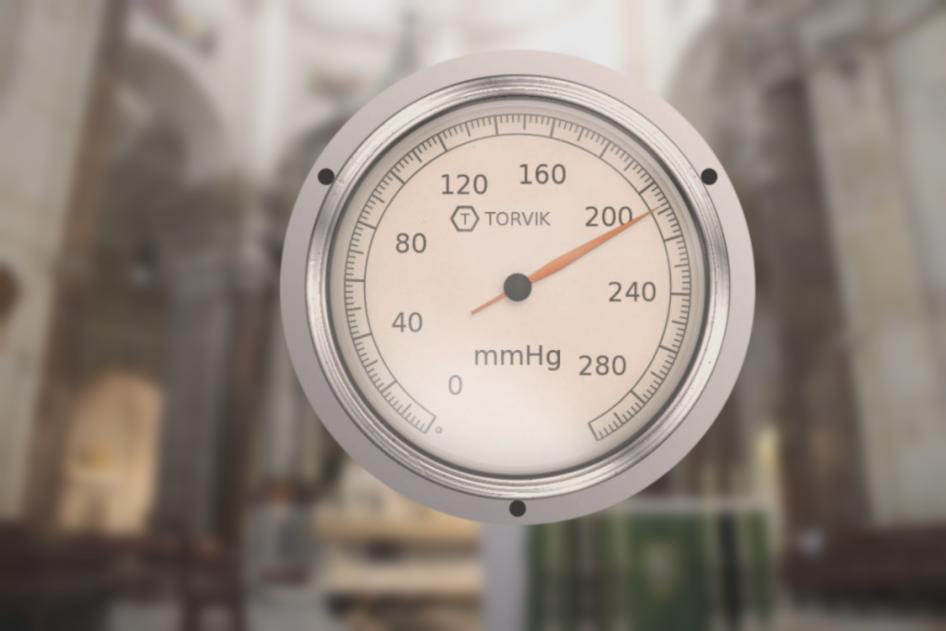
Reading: value=208 unit=mmHg
